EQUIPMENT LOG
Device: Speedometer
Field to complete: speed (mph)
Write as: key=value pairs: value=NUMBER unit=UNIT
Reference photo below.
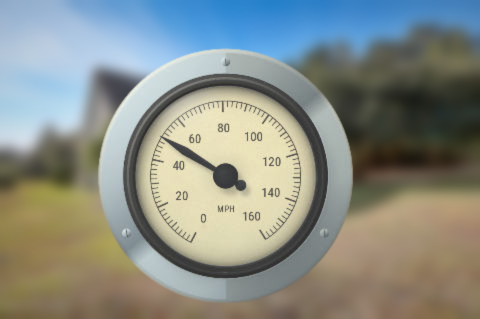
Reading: value=50 unit=mph
